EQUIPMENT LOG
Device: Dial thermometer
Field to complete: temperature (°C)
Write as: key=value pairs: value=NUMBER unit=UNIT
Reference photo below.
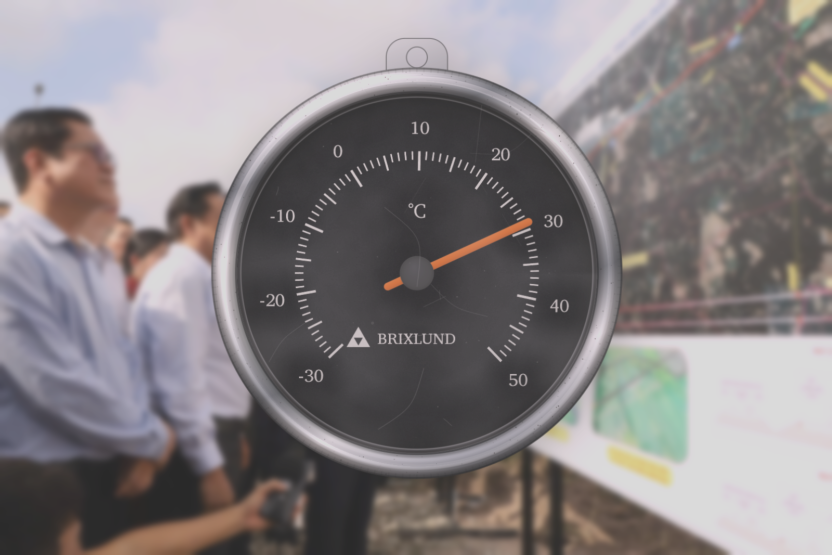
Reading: value=29 unit=°C
